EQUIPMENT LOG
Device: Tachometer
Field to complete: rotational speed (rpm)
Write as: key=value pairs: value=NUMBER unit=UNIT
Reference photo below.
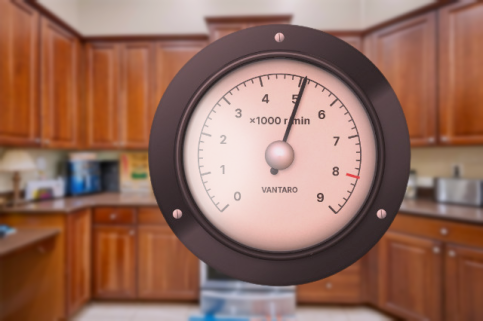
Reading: value=5100 unit=rpm
